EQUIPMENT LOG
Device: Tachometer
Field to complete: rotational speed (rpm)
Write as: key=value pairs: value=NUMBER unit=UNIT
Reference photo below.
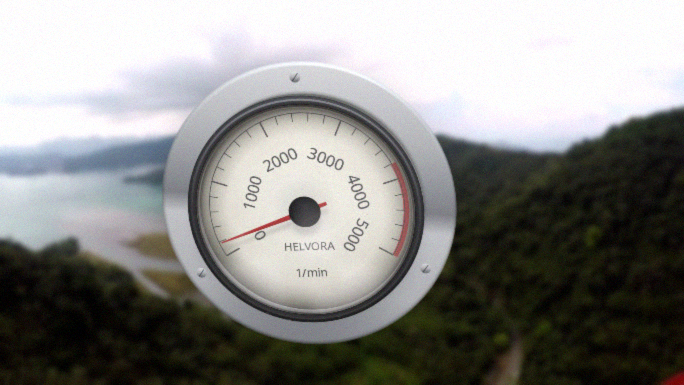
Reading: value=200 unit=rpm
